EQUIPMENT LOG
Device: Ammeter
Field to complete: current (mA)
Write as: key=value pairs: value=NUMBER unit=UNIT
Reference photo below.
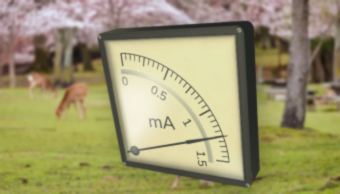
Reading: value=1.25 unit=mA
